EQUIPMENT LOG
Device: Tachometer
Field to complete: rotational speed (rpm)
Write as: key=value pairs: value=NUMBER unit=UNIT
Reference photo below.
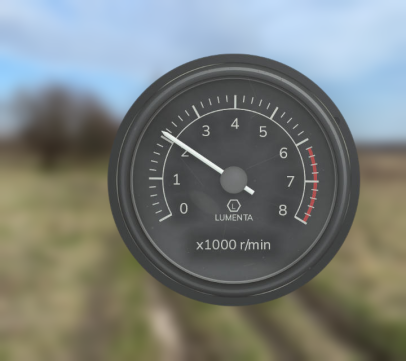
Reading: value=2100 unit=rpm
